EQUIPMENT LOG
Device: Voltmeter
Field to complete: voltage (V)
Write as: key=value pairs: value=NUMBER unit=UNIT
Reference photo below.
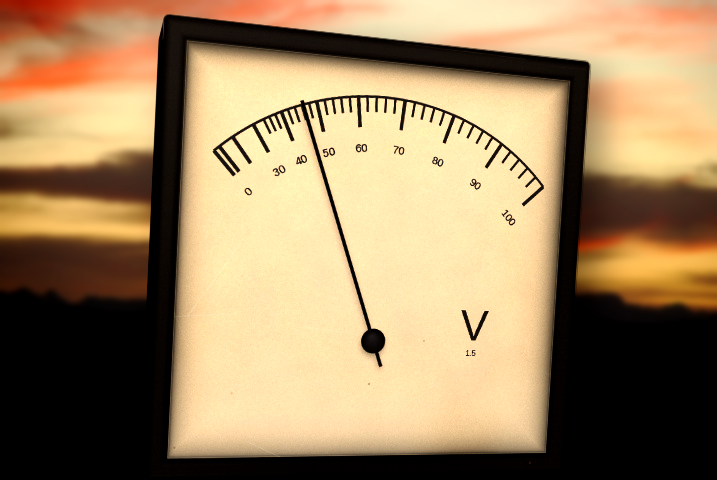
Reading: value=46 unit=V
